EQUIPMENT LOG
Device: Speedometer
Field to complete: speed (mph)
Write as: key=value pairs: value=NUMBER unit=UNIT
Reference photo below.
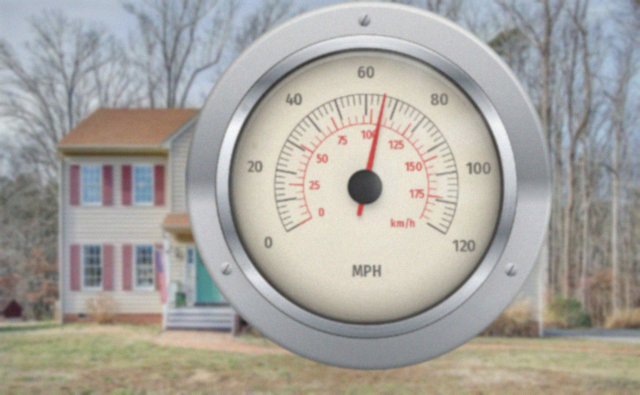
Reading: value=66 unit=mph
